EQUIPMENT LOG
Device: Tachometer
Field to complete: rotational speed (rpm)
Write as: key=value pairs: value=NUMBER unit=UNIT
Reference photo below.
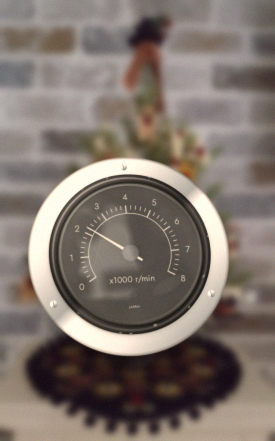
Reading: value=2200 unit=rpm
